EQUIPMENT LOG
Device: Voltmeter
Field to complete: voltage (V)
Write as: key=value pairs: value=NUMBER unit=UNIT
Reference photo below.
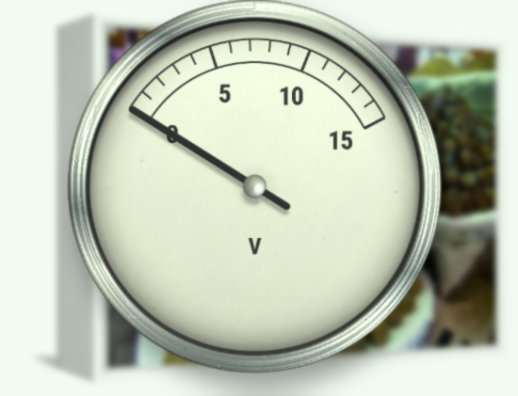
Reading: value=0 unit=V
